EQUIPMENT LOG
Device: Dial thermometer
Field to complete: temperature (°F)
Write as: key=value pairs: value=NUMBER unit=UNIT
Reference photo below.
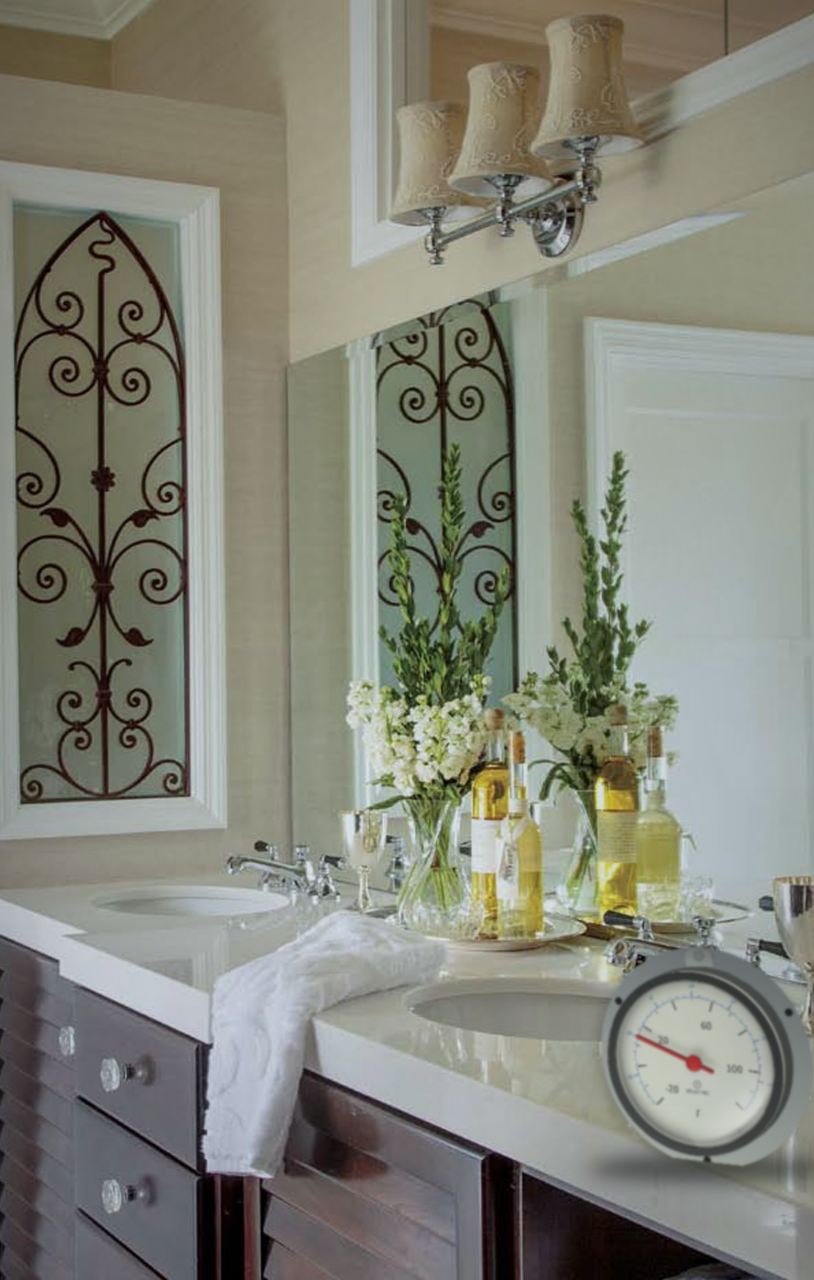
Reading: value=15 unit=°F
